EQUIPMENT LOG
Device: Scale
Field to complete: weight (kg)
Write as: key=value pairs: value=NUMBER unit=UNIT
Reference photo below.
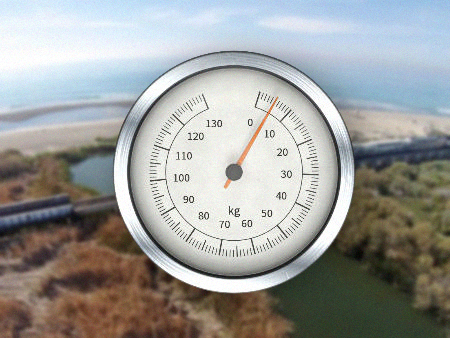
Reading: value=5 unit=kg
